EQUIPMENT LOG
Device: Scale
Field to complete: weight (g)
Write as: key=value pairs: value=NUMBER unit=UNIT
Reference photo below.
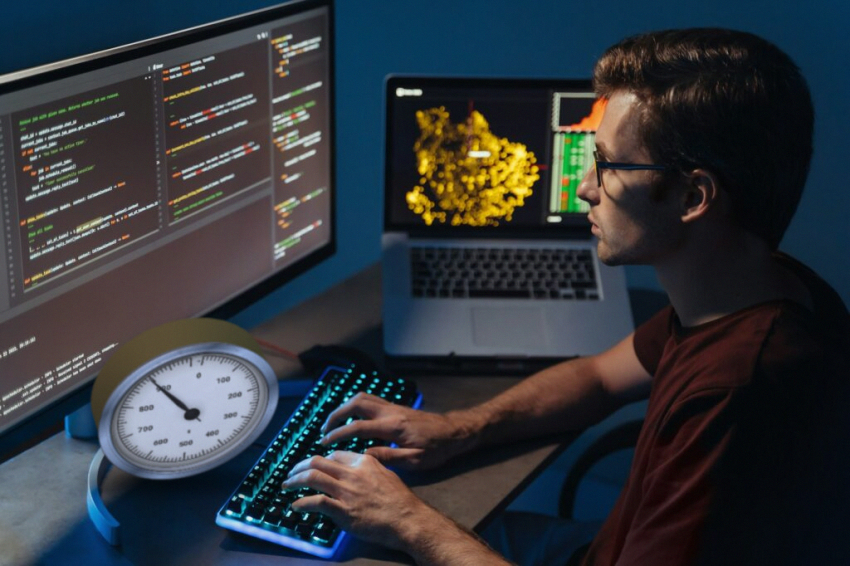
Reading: value=900 unit=g
